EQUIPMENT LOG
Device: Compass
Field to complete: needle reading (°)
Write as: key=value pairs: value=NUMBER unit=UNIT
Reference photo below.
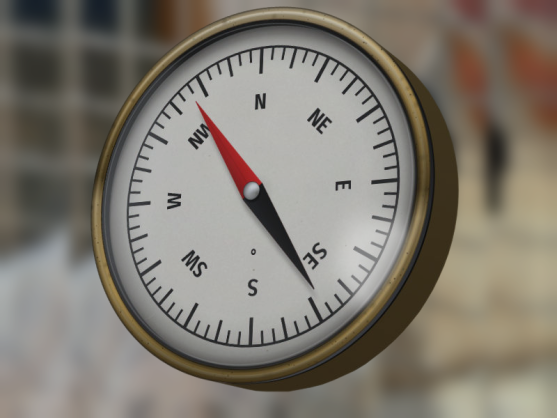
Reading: value=325 unit=°
